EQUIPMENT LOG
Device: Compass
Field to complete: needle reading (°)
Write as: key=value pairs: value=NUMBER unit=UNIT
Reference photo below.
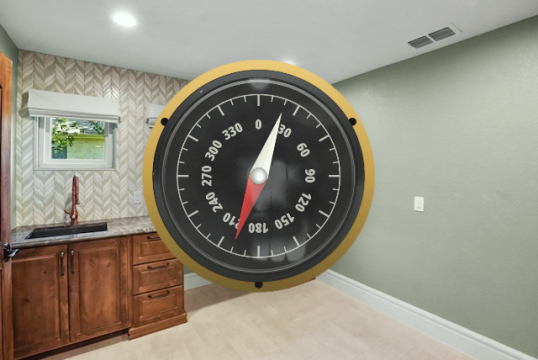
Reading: value=200 unit=°
